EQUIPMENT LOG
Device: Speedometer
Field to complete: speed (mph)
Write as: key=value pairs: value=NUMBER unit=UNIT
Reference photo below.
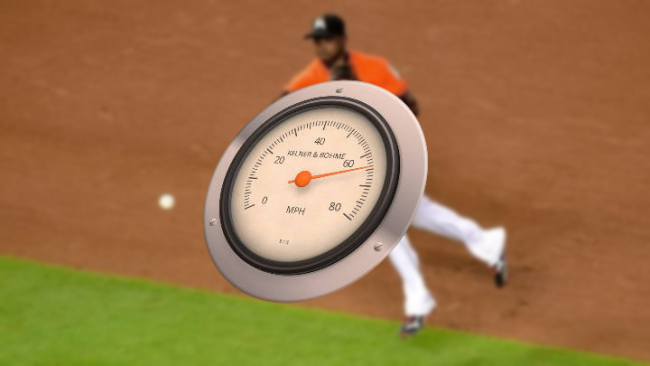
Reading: value=65 unit=mph
